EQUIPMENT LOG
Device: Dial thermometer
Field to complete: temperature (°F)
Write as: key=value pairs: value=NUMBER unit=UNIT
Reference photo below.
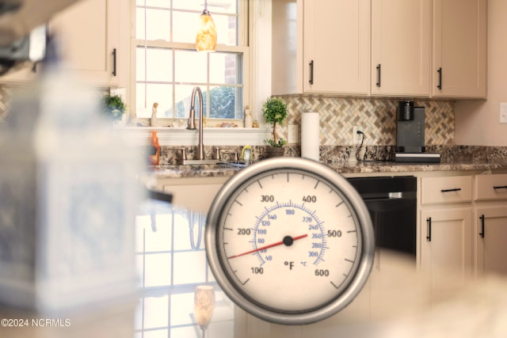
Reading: value=150 unit=°F
